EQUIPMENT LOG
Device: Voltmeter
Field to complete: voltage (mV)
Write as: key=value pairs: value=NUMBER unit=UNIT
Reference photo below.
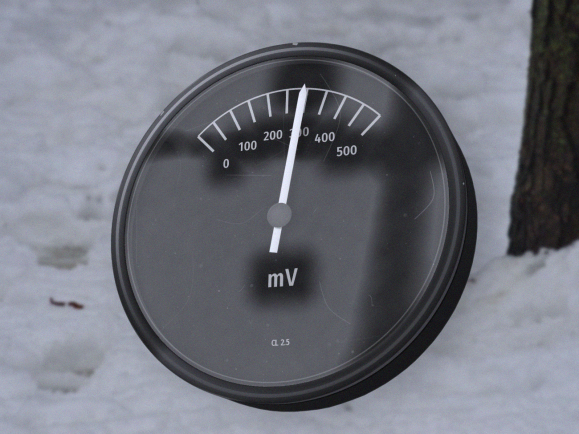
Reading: value=300 unit=mV
